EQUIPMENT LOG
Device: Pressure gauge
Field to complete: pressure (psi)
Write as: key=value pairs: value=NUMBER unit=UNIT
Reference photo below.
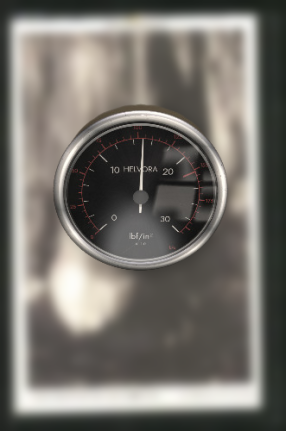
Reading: value=15 unit=psi
